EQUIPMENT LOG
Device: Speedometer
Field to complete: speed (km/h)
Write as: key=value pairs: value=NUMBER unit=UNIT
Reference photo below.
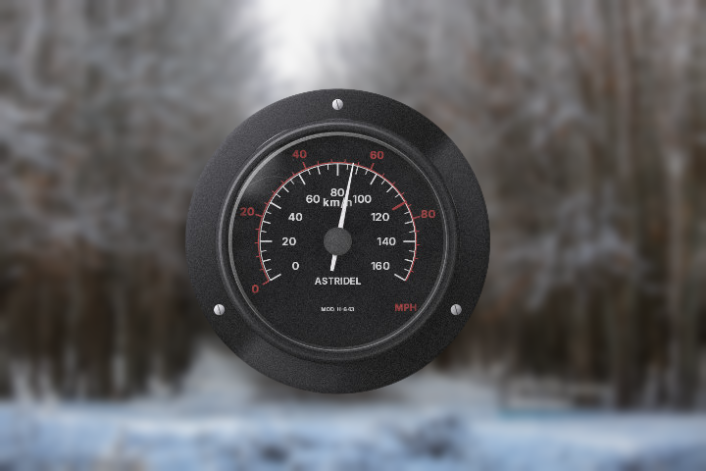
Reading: value=87.5 unit=km/h
